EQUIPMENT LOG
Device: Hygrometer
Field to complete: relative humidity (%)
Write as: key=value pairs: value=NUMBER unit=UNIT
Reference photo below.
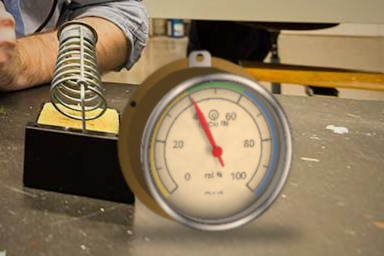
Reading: value=40 unit=%
